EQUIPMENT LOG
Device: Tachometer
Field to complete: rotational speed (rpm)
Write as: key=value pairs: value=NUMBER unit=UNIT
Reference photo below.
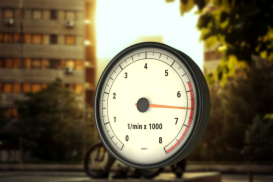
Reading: value=6500 unit=rpm
